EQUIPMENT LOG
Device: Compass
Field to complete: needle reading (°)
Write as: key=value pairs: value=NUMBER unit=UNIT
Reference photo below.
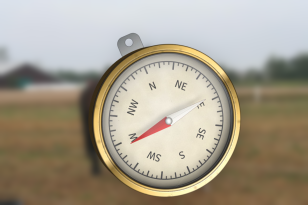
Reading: value=265 unit=°
